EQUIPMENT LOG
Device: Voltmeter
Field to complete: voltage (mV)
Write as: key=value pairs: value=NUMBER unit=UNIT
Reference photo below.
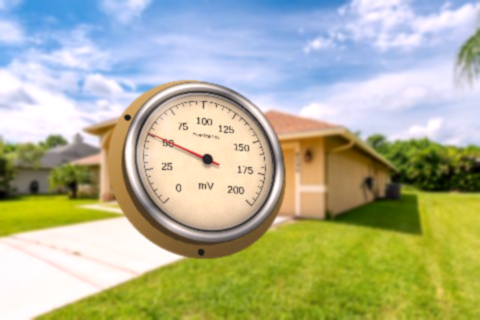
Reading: value=50 unit=mV
